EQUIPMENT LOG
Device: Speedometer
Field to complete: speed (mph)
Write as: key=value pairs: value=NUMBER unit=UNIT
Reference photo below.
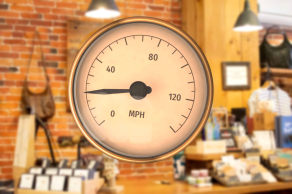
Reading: value=20 unit=mph
